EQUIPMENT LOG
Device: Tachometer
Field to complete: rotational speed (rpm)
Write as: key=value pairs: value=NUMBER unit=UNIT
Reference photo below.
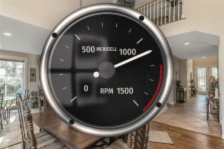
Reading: value=1100 unit=rpm
